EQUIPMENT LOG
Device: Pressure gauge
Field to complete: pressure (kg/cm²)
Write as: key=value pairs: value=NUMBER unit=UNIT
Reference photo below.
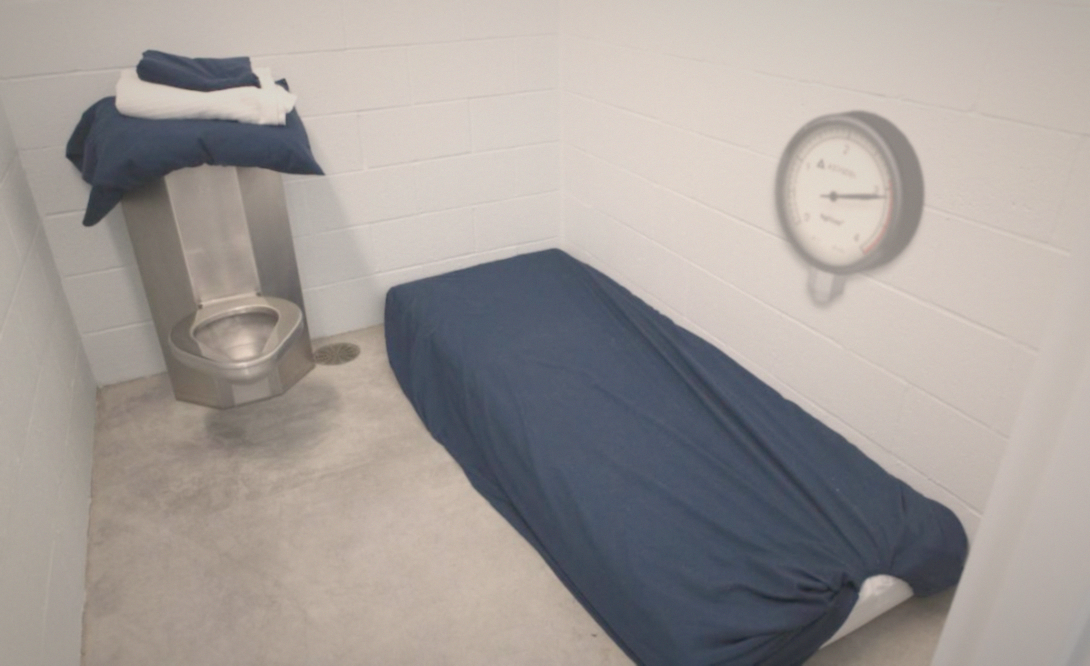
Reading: value=3.1 unit=kg/cm²
